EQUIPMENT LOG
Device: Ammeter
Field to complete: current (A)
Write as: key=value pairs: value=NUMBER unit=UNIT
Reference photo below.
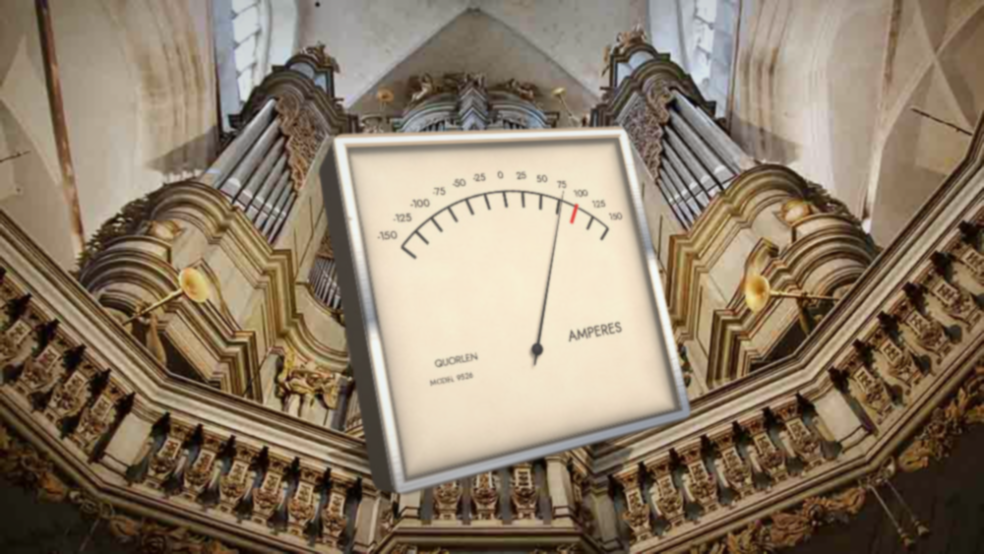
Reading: value=75 unit=A
